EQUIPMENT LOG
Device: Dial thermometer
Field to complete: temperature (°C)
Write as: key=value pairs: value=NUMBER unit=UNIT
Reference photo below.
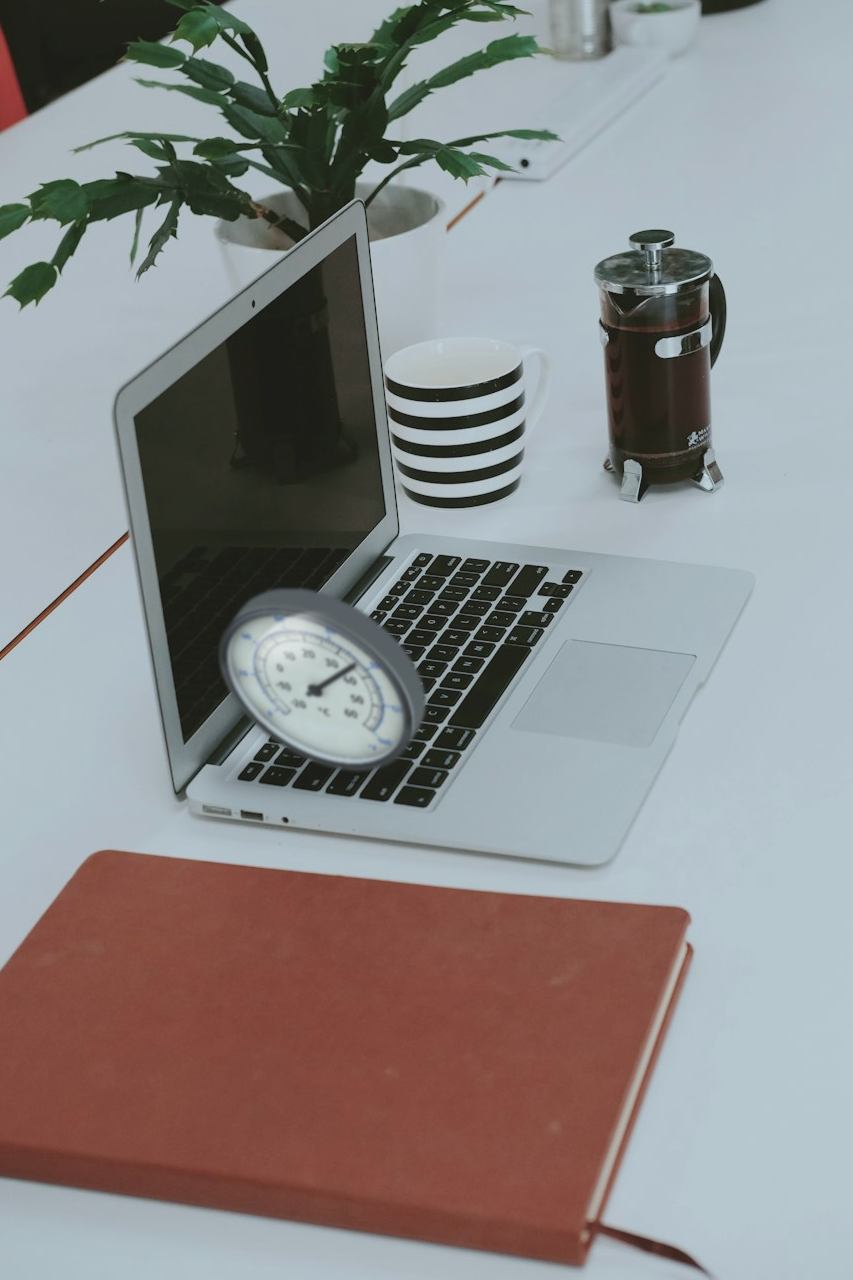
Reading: value=35 unit=°C
